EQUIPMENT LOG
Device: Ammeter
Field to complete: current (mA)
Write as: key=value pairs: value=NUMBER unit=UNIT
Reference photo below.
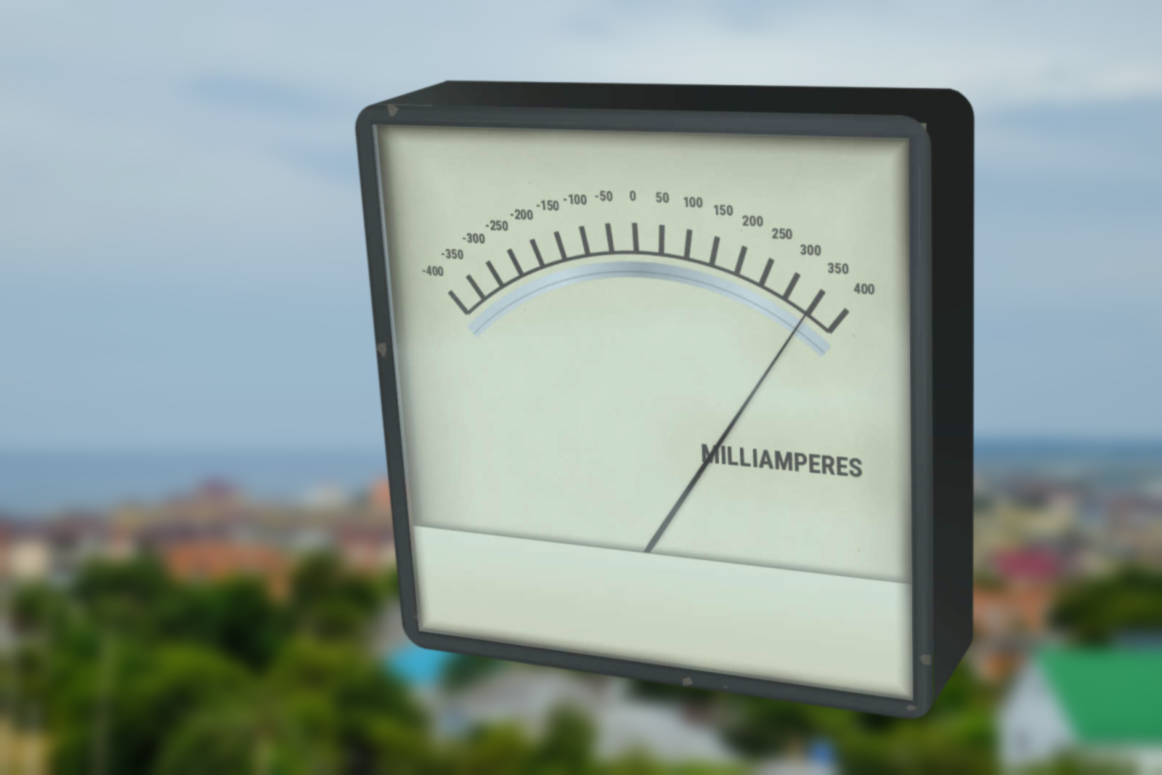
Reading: value=350 unit=mA
